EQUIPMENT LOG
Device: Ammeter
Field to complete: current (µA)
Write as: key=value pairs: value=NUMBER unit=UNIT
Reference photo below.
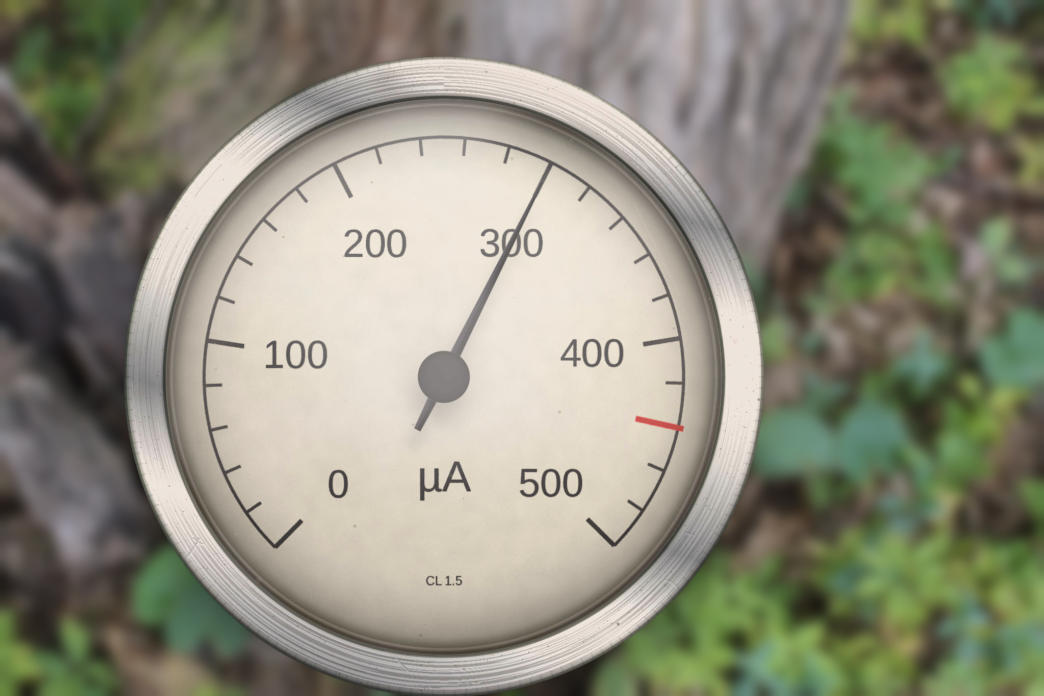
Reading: value=300 unit=µA
